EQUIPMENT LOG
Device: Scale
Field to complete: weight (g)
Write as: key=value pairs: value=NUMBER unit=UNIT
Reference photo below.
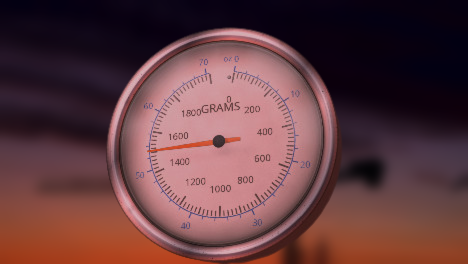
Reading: value=1500 unit=g
